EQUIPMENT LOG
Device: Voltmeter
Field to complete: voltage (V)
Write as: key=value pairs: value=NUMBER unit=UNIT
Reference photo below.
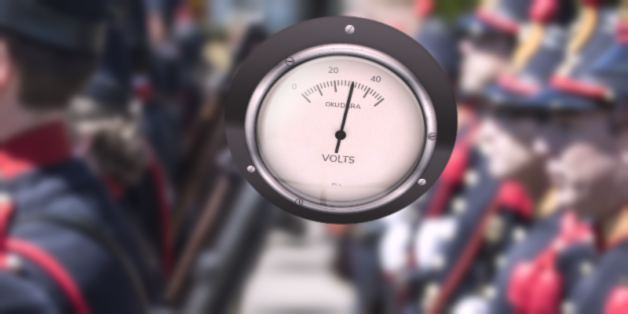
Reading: value=30 unit=V
